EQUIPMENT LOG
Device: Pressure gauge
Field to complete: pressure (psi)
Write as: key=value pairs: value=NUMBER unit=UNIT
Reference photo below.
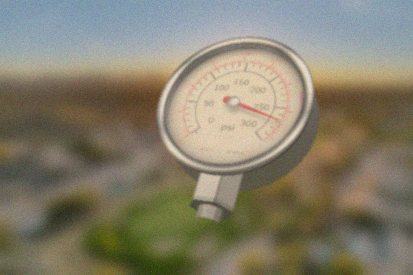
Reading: value=270 unit=psi
